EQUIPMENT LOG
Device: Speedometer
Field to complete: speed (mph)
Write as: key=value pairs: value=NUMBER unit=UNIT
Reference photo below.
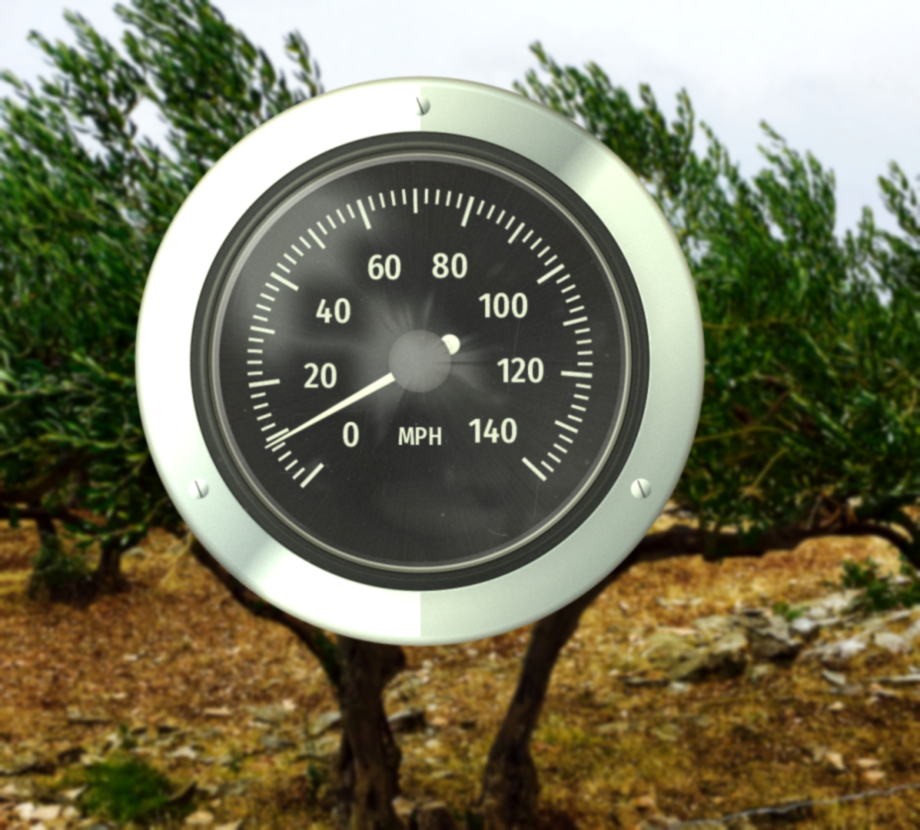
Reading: value=9 unit=mph
